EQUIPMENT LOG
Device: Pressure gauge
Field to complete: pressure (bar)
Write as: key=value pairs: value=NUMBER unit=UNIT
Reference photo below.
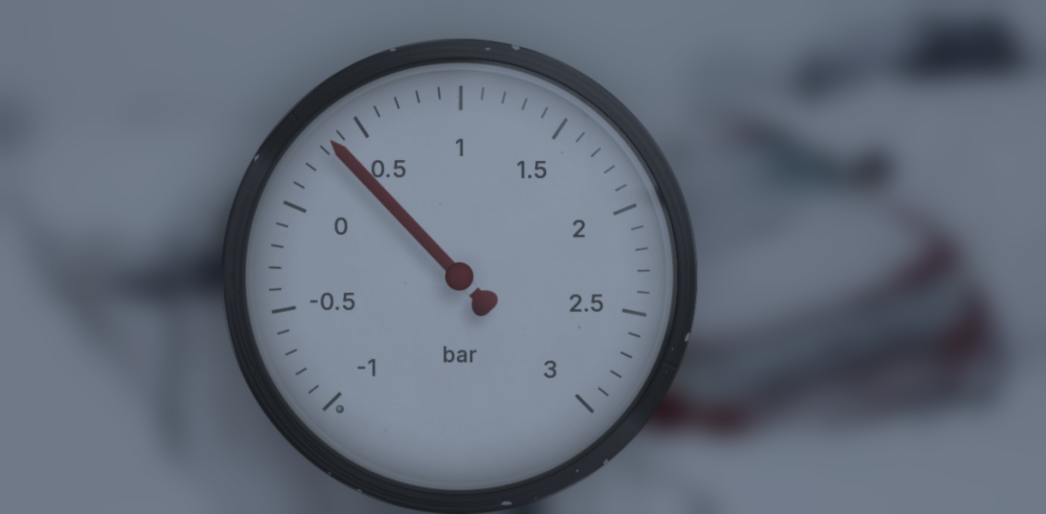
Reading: value=0.35 unit=bar
